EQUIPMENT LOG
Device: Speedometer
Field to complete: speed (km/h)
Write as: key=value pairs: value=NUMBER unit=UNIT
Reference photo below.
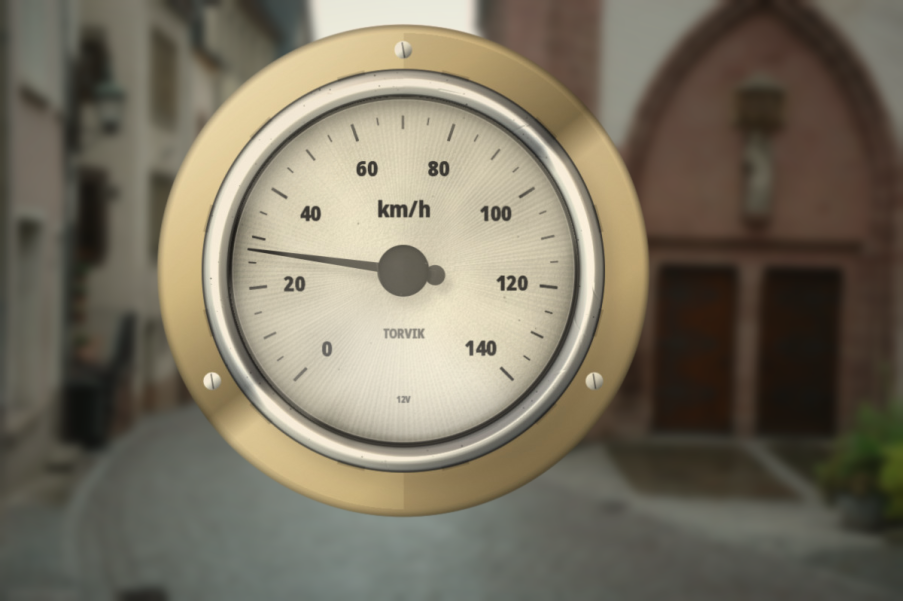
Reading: value=27.5 unit=km/h
